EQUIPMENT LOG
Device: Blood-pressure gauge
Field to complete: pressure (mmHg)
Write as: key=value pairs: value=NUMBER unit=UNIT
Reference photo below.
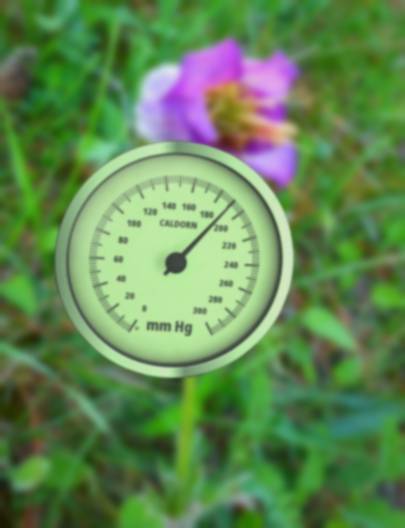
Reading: value=190 unit=mmHg
